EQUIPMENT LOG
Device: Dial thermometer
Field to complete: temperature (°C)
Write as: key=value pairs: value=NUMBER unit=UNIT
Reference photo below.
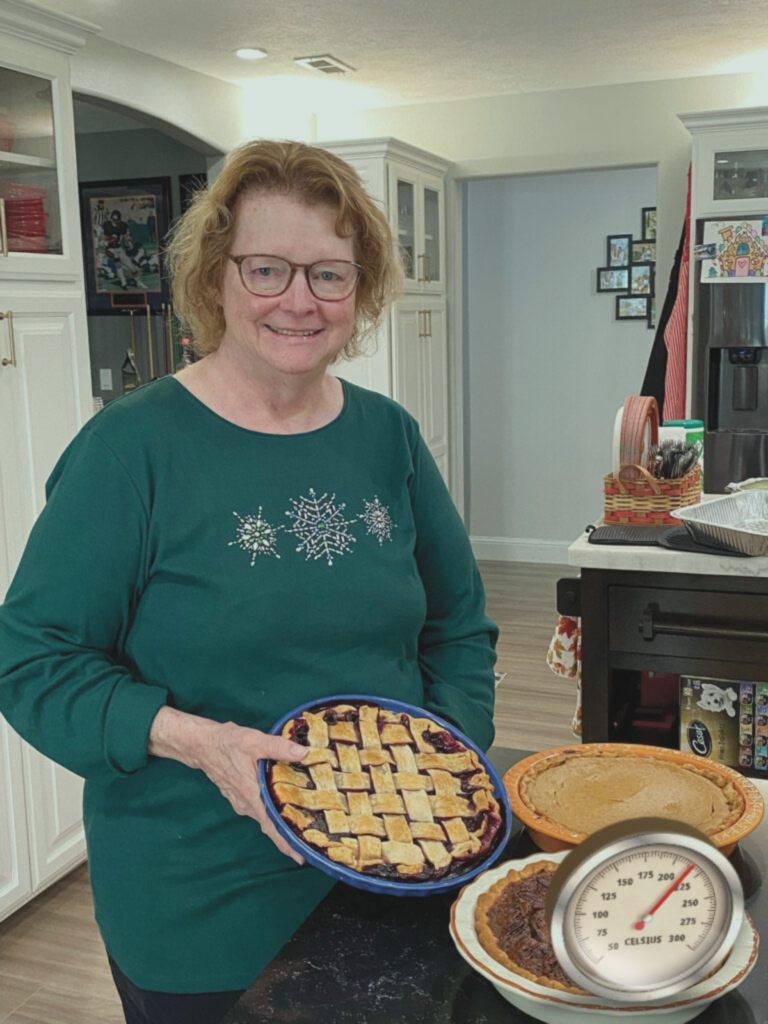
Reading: value=212.5 unit=°C
